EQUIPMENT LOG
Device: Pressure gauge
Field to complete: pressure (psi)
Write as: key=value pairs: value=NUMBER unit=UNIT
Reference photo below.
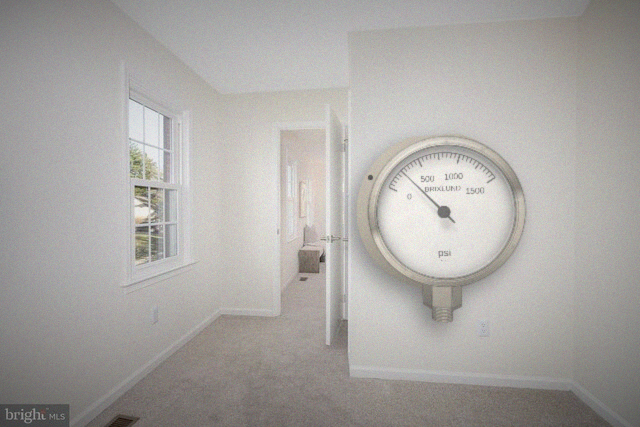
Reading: value=250 unit=psi
